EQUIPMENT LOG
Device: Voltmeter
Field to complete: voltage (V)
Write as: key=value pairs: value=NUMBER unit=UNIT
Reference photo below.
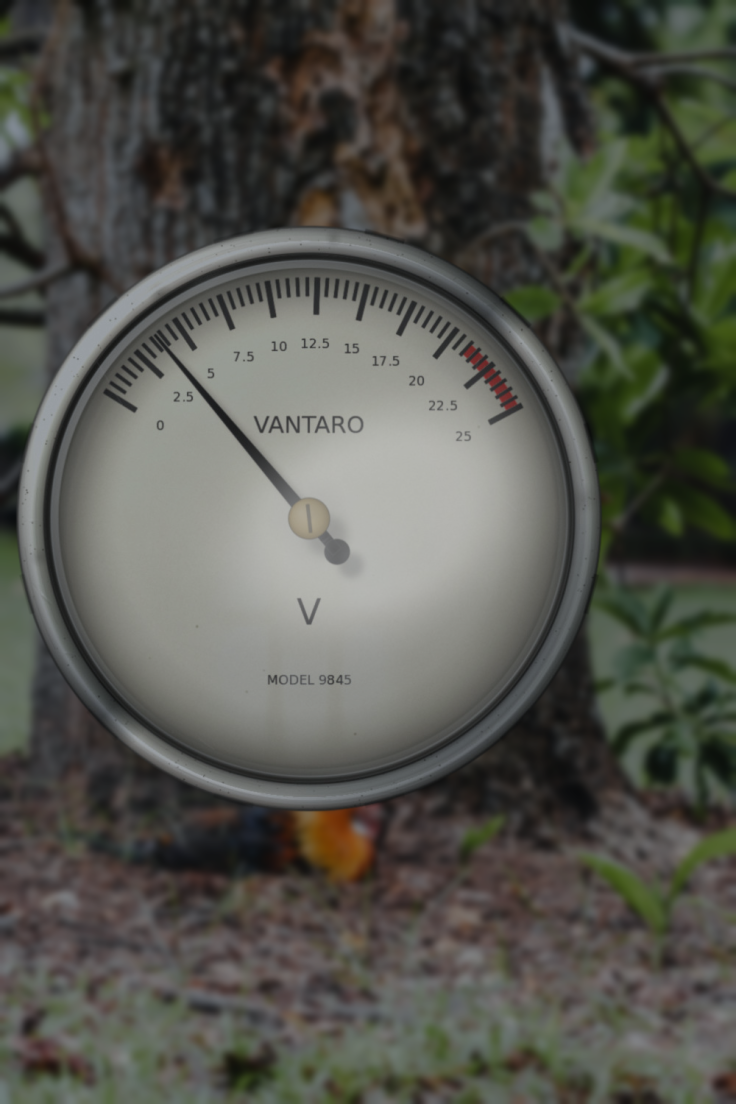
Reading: value=3.75 unit=V
